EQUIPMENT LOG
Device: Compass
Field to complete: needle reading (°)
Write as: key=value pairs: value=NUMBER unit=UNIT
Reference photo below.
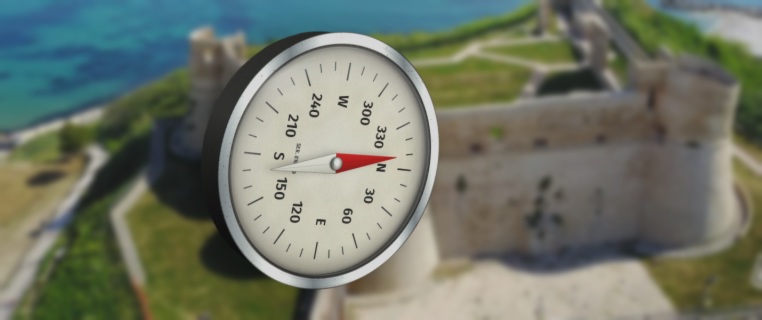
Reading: value=350 unit=°
